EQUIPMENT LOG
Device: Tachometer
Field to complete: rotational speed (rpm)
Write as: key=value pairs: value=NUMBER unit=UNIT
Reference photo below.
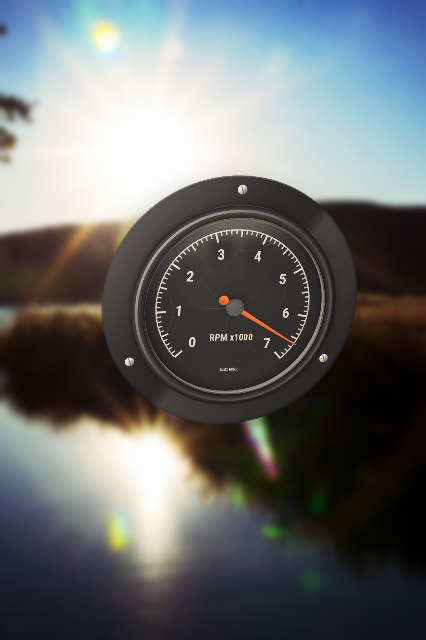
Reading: value=6600 unit=rpm
